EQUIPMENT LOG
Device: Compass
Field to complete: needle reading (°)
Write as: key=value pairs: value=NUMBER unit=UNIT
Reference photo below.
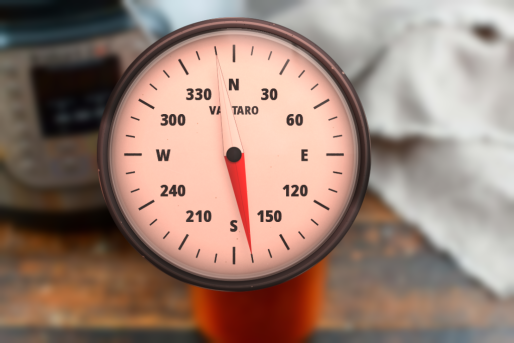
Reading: value=170 unit=°
